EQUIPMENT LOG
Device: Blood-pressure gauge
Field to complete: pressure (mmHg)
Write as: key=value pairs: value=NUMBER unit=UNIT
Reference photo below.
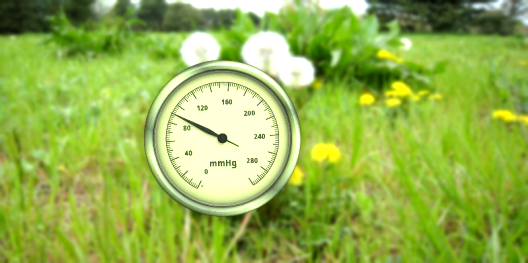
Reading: value=90 unit=mmHg
